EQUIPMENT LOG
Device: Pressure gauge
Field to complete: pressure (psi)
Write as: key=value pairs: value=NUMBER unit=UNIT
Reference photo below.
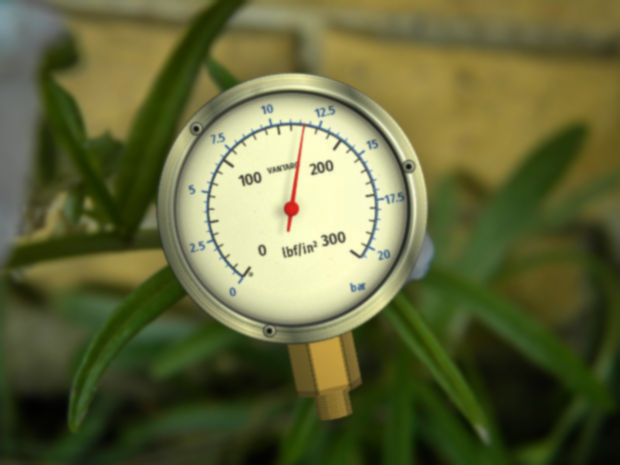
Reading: value=170 unit=psi
